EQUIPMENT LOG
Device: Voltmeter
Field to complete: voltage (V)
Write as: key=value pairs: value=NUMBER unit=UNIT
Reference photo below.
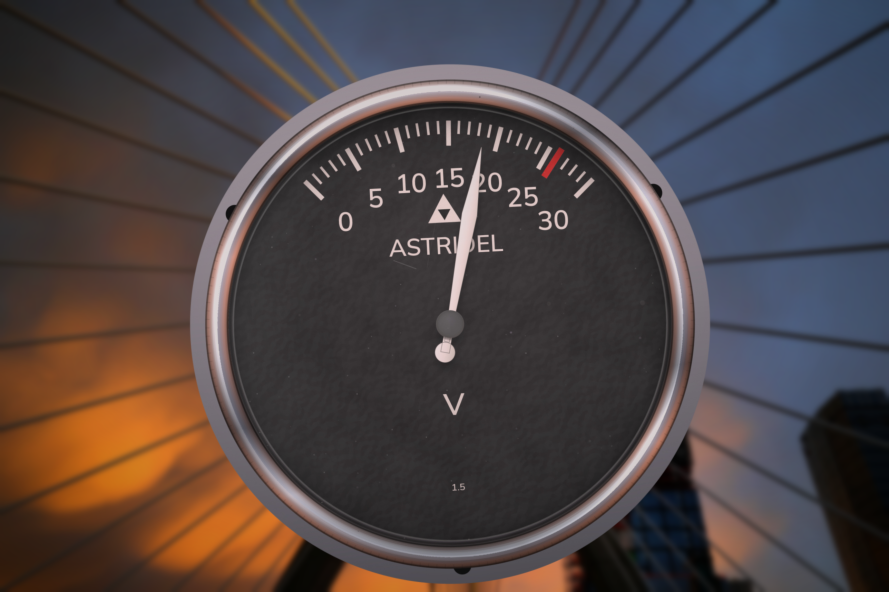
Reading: value=18.5 unit=V
